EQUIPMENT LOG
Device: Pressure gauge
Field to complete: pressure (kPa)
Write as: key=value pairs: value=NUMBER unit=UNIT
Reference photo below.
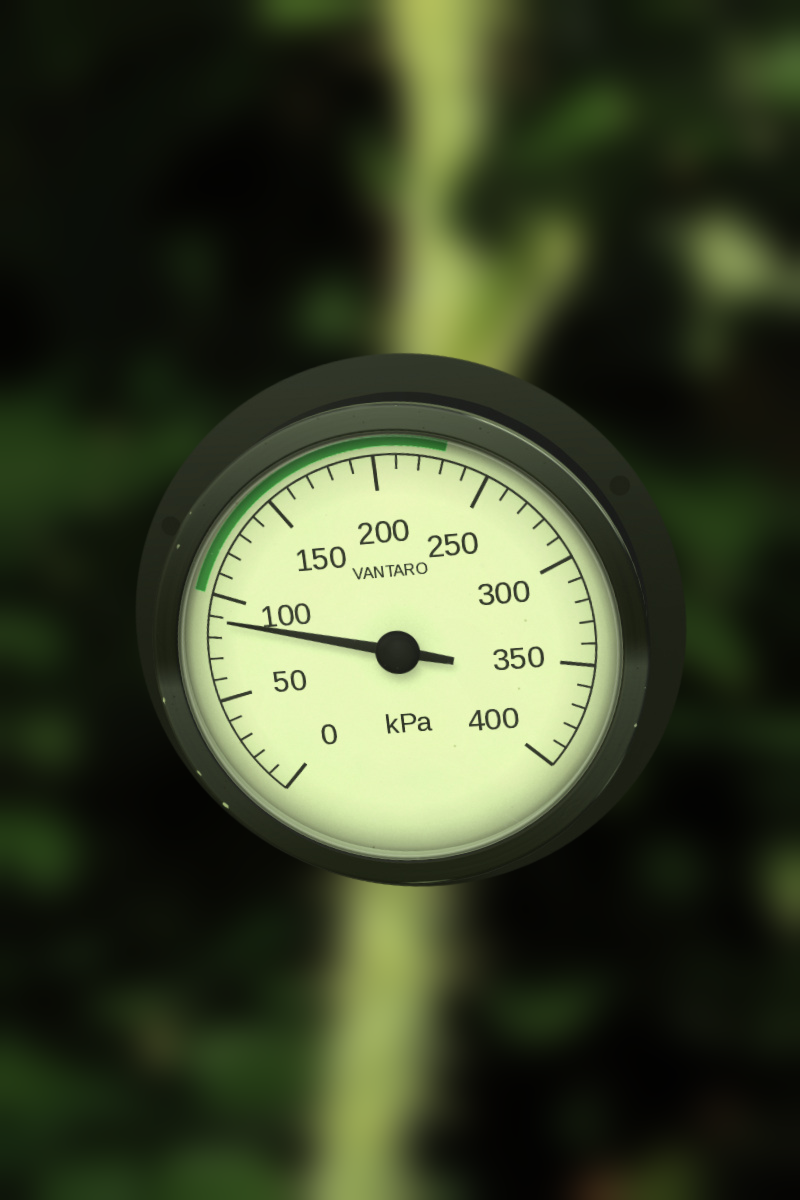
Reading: value=90 unit=kPa
